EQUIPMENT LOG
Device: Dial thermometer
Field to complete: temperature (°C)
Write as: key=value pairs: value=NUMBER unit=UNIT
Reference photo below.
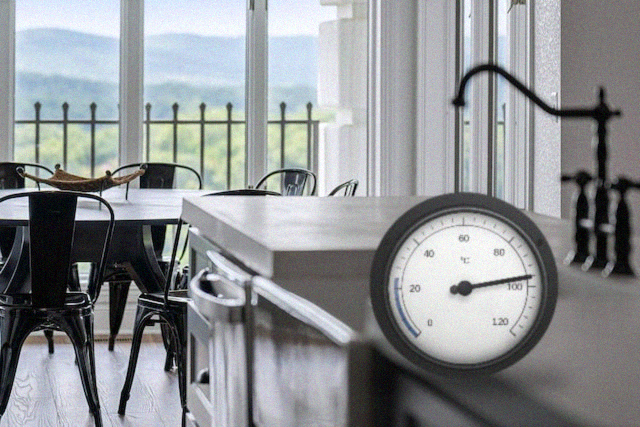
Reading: value=96 unit=°C
